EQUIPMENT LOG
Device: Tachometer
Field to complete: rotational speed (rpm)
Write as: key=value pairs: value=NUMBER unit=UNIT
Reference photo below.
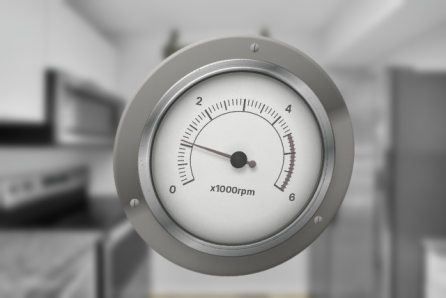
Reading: value=1100 unit=rpm
